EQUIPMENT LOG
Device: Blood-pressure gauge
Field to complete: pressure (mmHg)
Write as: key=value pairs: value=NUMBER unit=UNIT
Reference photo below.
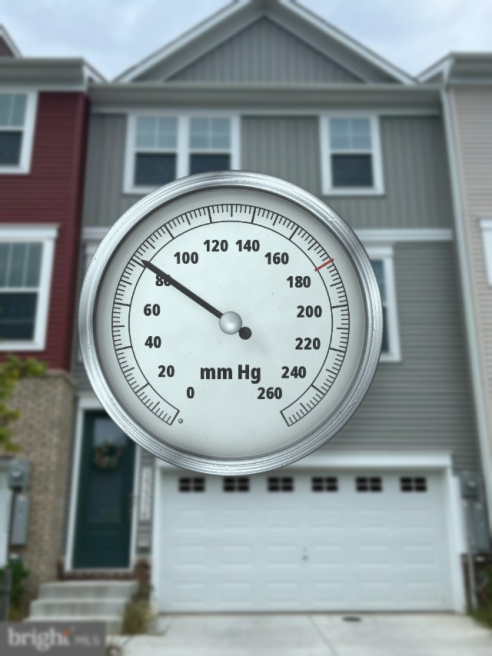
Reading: value=82 unit=mmHg
